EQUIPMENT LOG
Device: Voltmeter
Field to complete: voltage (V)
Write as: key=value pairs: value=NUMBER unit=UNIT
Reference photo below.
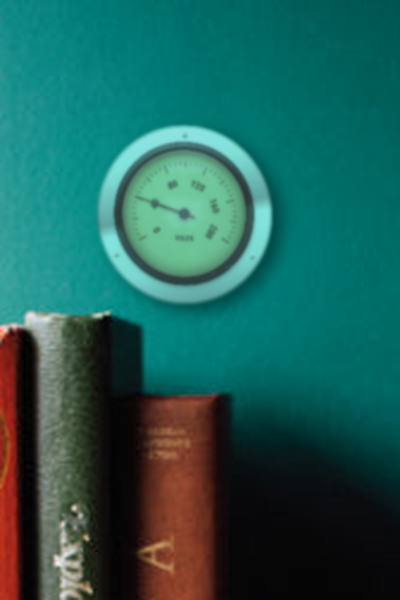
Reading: value=40 unit=V
